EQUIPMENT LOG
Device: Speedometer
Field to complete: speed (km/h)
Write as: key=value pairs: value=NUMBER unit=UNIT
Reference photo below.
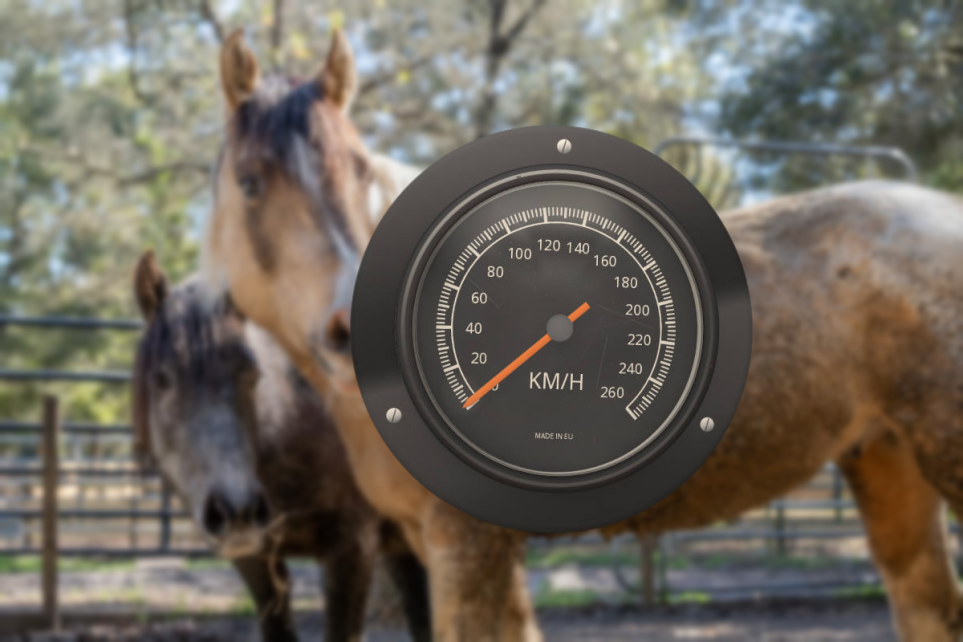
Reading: value=2 unit=km/h
